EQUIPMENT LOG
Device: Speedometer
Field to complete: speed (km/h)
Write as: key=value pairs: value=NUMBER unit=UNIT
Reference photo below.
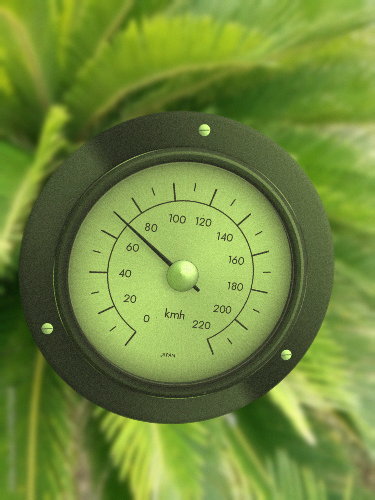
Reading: value=70 unit=km/h
